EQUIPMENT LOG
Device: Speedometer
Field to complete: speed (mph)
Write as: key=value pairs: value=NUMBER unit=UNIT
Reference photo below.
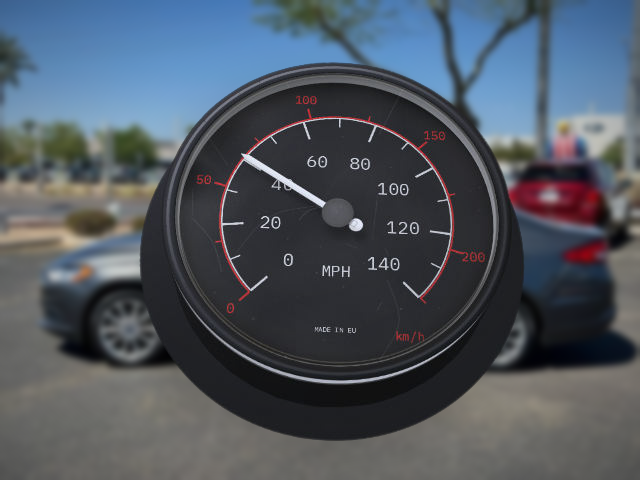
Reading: value=40 unit=mph
